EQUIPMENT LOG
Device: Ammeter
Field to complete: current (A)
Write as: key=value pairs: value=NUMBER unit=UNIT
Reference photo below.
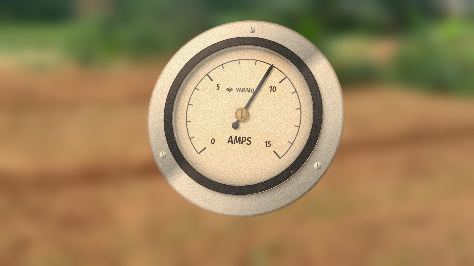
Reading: value=9 unit=A
